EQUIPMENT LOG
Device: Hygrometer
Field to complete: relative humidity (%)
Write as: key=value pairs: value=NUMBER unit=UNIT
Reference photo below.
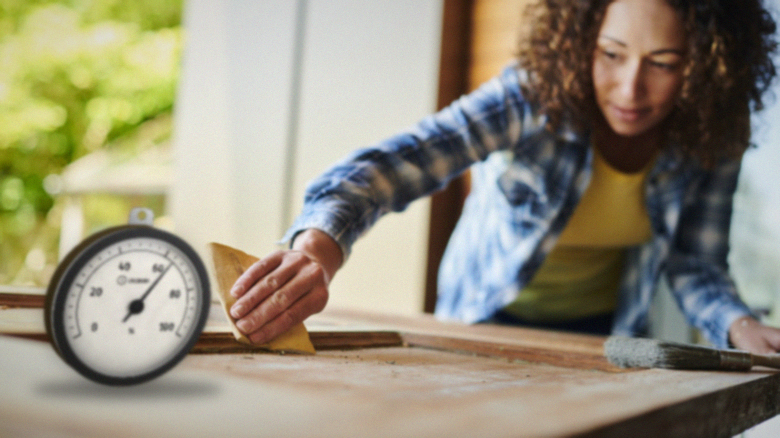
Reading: value=64 unit=%
